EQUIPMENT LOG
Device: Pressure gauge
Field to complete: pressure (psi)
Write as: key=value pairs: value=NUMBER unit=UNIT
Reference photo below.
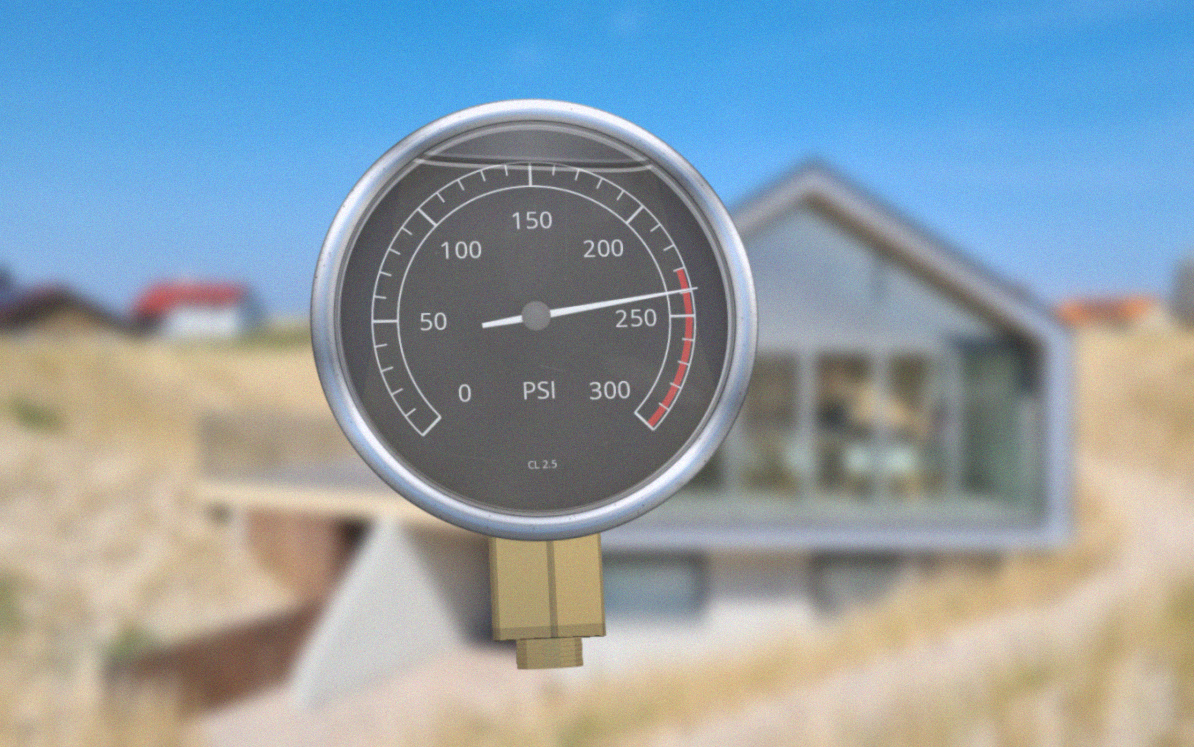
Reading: value=240 unit=psi
